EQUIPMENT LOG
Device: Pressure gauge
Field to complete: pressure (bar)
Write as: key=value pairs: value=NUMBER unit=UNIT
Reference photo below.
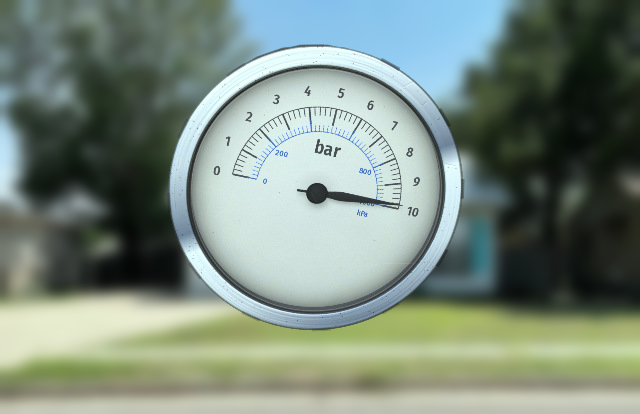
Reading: value=9.8 unit=bar
